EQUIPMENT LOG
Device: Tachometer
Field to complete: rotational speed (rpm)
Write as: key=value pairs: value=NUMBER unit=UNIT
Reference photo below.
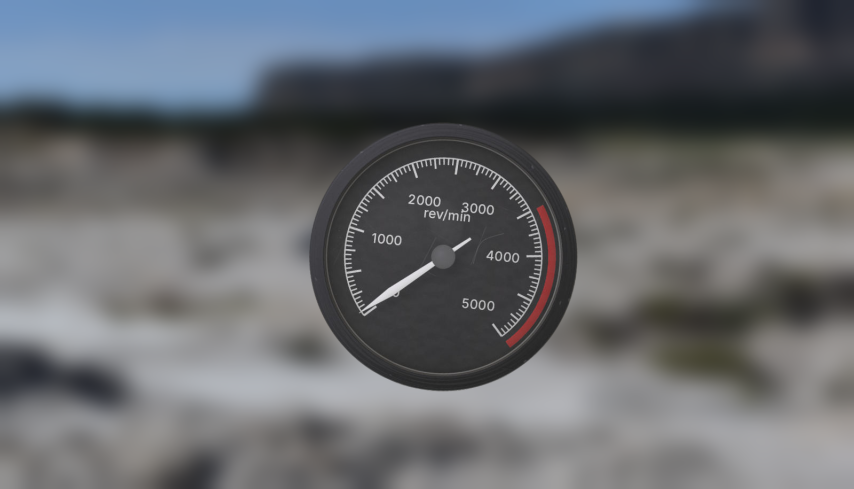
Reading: value=50 unit=rpm
